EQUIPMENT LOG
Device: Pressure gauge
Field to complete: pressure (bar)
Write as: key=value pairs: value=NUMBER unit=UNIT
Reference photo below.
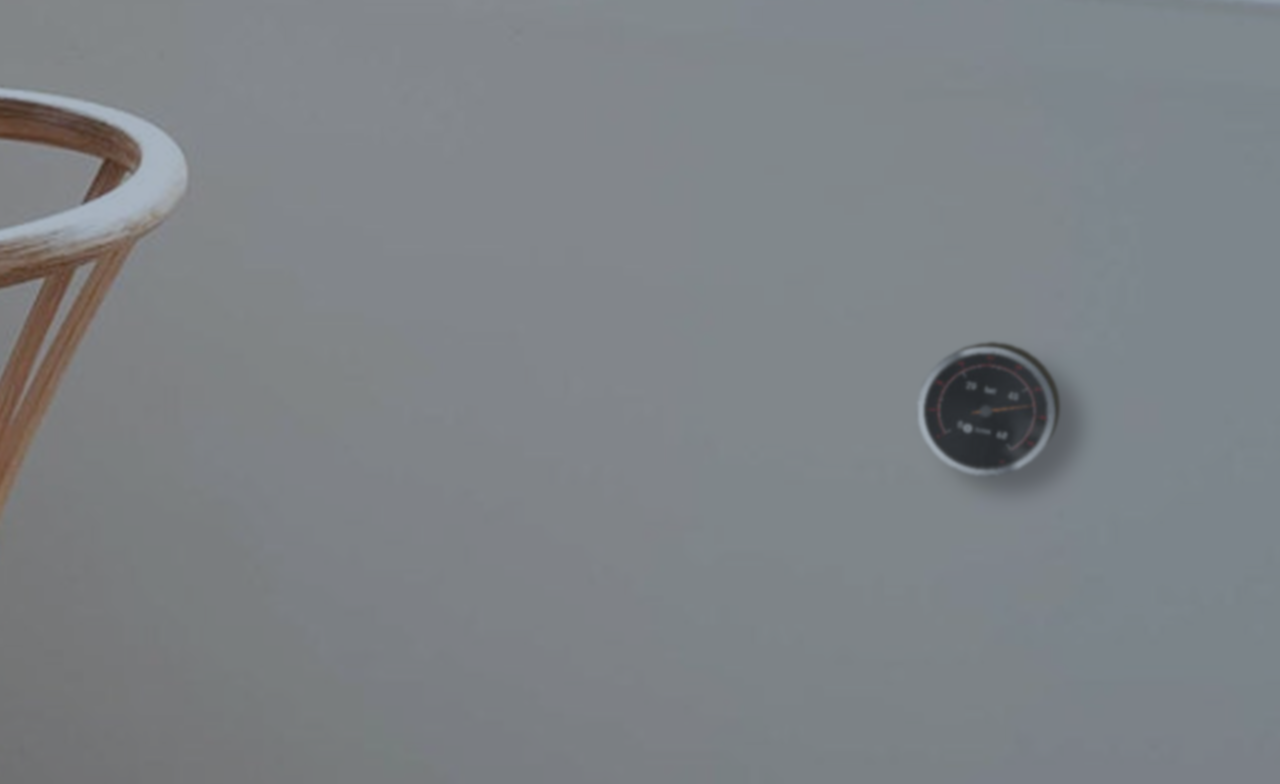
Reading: value=45 unit=bar
